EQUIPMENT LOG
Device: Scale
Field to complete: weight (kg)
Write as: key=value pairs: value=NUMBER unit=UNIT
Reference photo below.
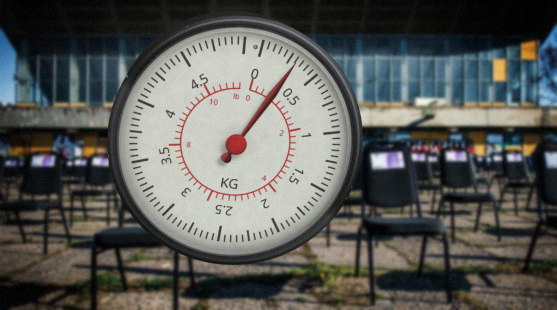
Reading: value=0.3 unit=kg
